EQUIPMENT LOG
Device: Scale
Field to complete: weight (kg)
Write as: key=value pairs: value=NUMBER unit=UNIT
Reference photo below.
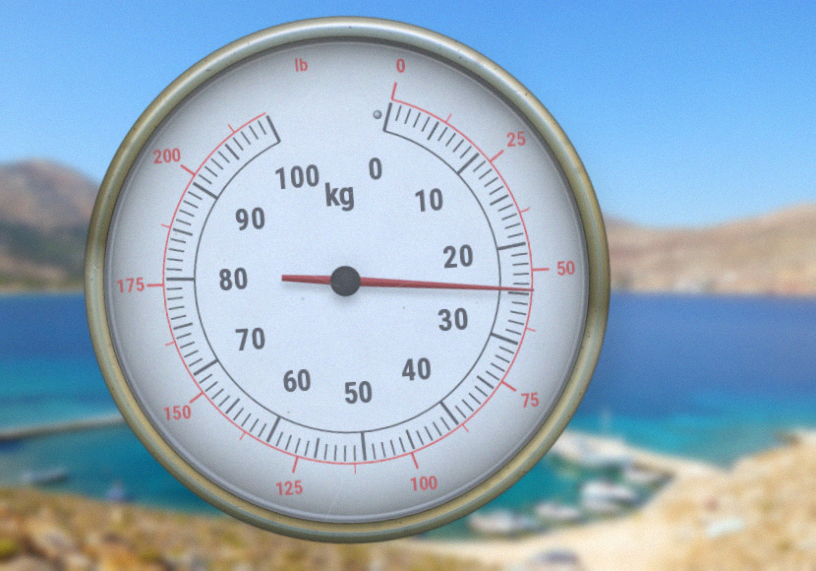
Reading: value=24.5 unit=kg
